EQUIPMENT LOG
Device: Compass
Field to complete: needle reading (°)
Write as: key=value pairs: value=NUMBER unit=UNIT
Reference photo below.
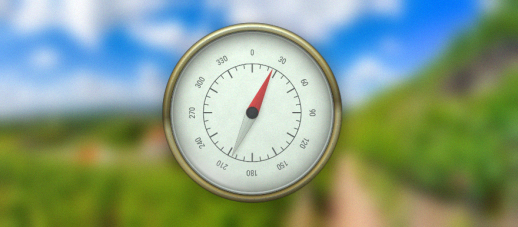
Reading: value=25 unit=°
